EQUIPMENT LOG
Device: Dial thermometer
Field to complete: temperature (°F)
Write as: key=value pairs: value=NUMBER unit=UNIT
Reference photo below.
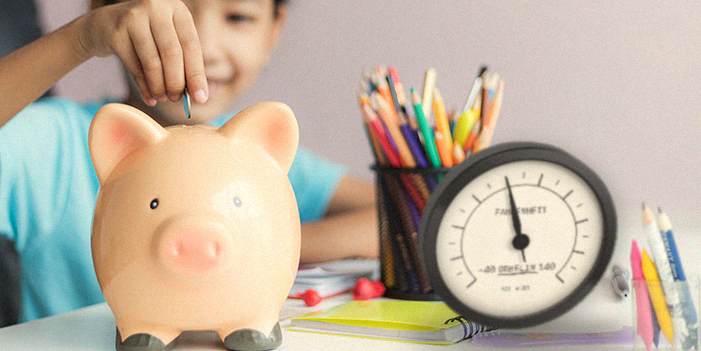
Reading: value=40 unit=°F
